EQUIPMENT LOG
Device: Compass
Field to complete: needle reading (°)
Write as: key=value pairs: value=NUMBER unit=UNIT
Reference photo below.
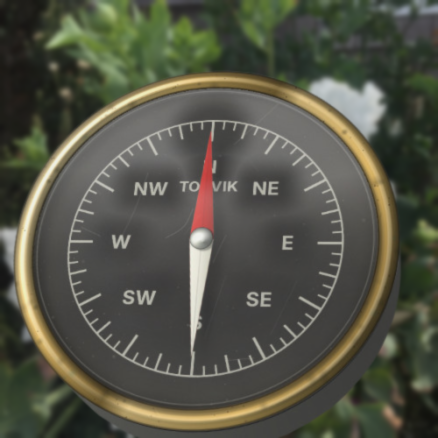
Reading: value=0 unit=°
